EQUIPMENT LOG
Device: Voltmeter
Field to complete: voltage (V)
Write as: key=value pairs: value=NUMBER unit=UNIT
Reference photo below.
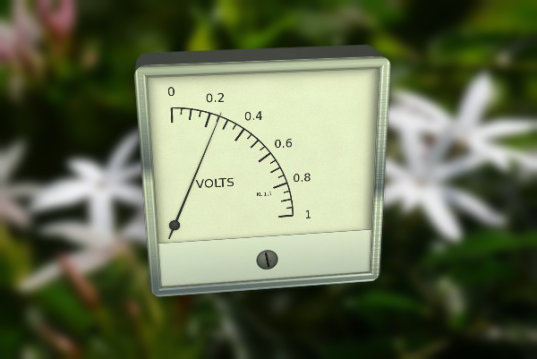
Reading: value=0.25 unit=V
